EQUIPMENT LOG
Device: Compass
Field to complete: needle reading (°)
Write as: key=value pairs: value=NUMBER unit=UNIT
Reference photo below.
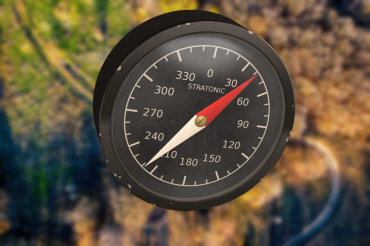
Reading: value=40 unit=°
